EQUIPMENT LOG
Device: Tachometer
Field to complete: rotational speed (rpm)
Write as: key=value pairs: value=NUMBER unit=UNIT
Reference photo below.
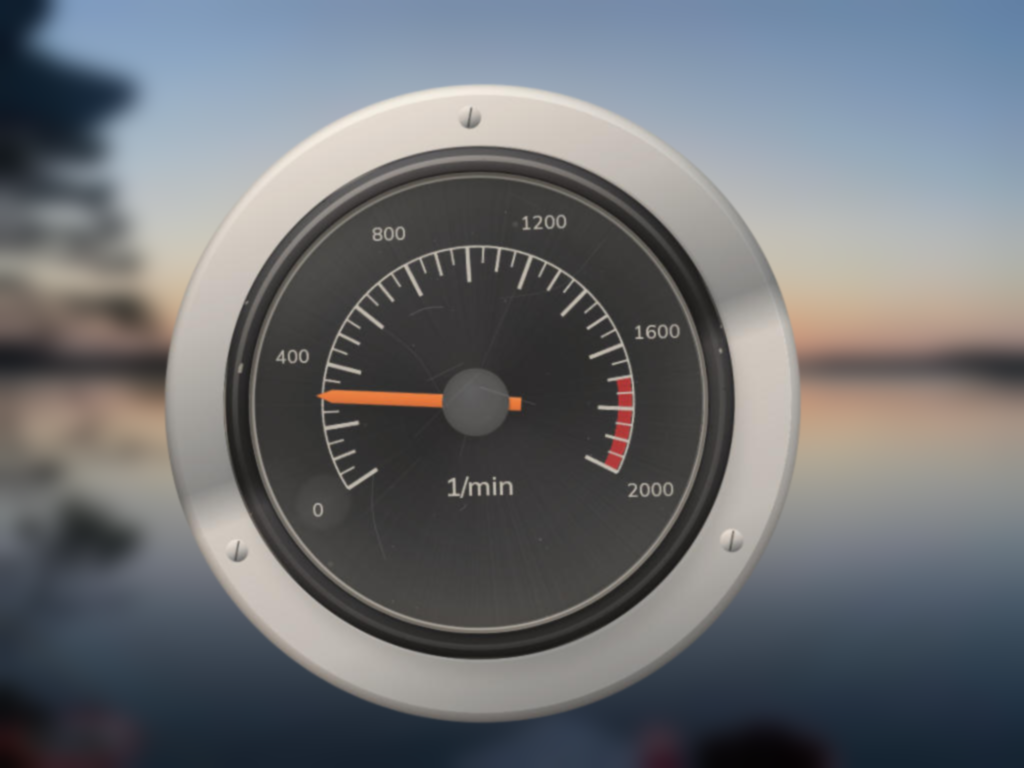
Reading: value=300 unit=rpm
